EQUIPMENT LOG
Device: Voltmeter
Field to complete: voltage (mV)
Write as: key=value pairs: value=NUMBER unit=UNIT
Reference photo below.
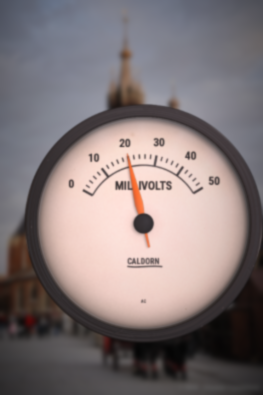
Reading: value=20 unit=mV
